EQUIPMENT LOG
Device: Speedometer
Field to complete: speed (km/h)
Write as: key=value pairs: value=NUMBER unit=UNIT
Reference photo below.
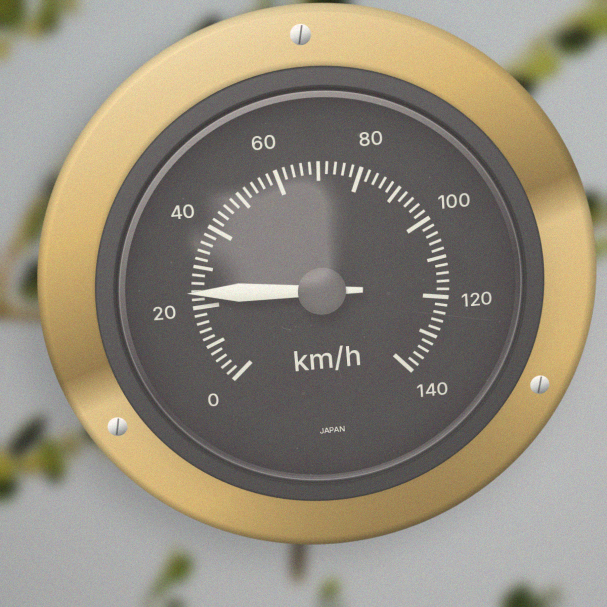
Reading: value=24 unit=km/h
